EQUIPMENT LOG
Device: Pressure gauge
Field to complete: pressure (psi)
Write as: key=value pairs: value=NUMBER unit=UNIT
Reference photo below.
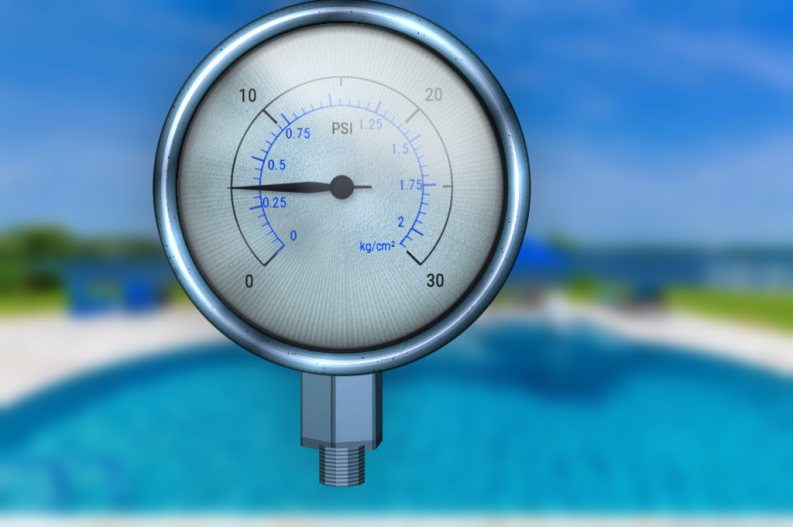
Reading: value=5 unit=psi
